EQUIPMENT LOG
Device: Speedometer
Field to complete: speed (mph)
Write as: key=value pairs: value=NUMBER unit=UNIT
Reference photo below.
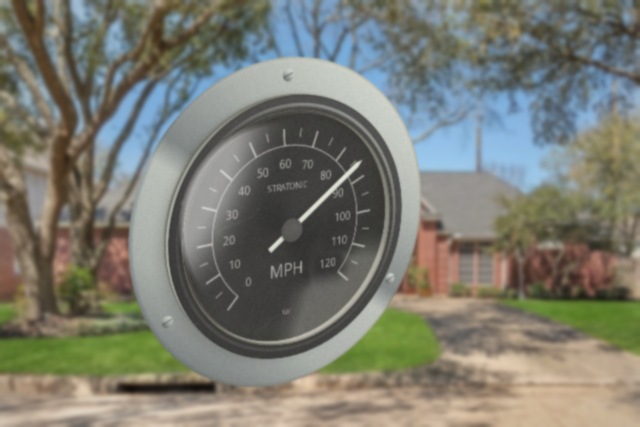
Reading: value=85 unit=mph
